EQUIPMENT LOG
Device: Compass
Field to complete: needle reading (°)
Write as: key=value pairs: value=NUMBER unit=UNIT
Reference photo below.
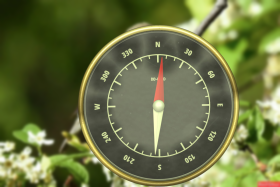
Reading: value=5 unit=°
